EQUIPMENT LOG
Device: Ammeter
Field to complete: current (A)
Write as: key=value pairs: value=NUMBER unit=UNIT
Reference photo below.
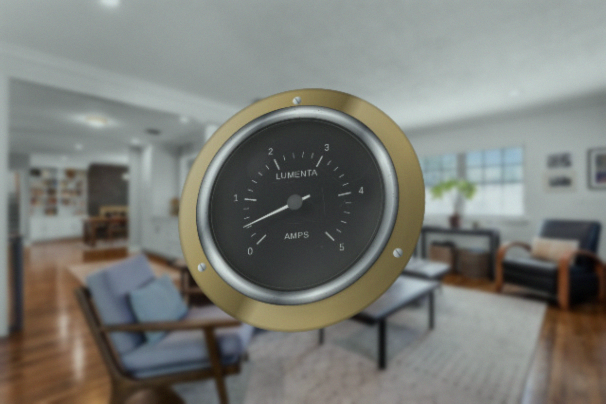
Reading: value=0.4 unit=A
